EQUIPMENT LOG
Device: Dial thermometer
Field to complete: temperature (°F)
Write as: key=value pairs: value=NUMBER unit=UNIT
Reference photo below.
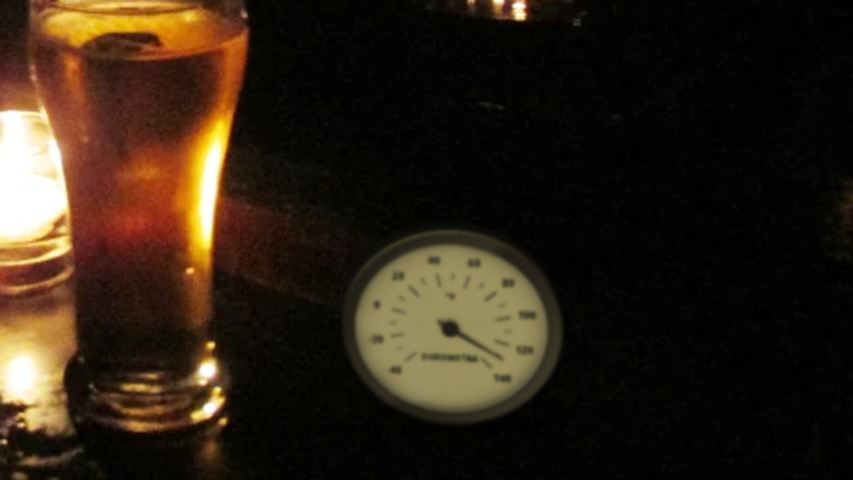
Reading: value=130 unit=°F
